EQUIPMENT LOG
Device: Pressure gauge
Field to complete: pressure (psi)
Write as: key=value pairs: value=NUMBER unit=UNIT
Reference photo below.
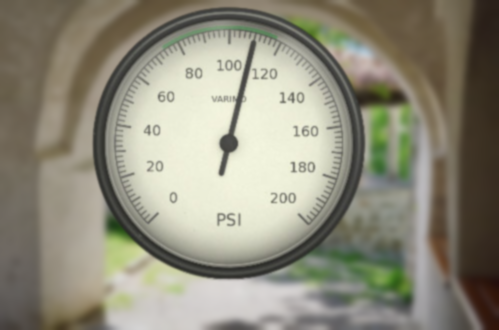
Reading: value=110 unit=psi
